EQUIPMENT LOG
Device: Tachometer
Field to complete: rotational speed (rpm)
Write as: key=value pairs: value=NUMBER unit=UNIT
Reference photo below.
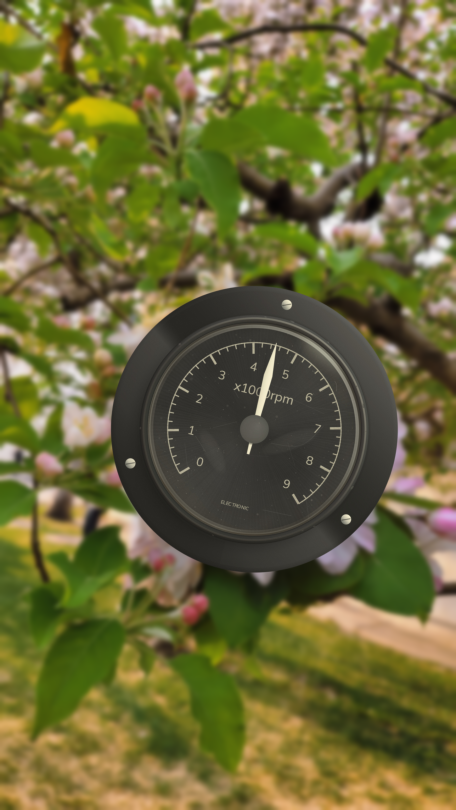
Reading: value=4500 unit=rpm
